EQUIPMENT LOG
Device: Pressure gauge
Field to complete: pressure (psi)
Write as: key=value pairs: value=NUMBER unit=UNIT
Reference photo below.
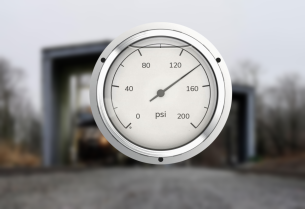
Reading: value=140 unit=psi
